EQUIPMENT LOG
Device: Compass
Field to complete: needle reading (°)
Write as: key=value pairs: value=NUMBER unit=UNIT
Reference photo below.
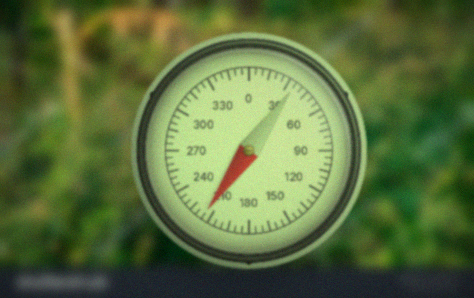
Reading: value=215 unit=°
